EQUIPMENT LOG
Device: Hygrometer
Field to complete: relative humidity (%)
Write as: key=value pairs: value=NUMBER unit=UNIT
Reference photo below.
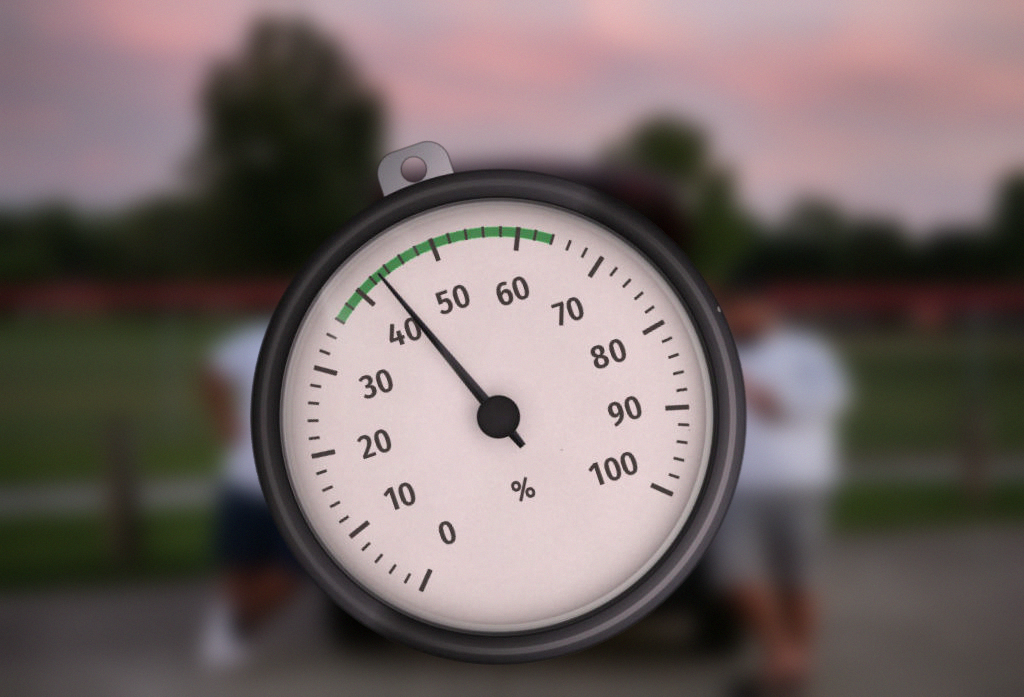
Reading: value=43 unit=%
